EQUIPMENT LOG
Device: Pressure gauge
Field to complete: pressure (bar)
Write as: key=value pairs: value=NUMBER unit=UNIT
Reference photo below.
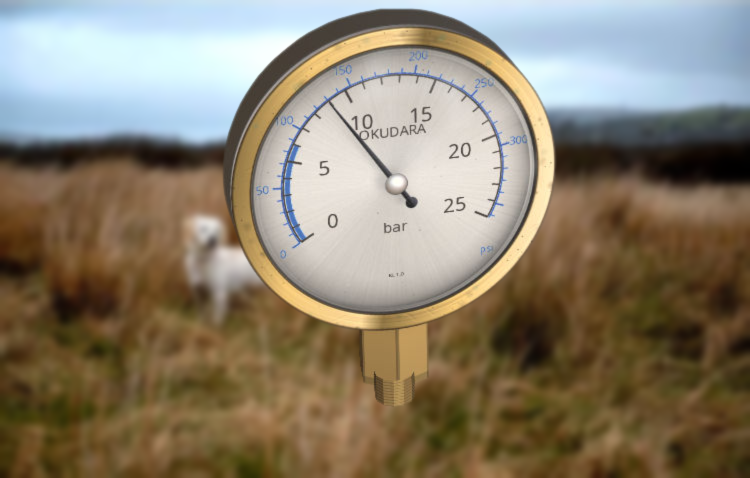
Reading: value=9 unit=bar
